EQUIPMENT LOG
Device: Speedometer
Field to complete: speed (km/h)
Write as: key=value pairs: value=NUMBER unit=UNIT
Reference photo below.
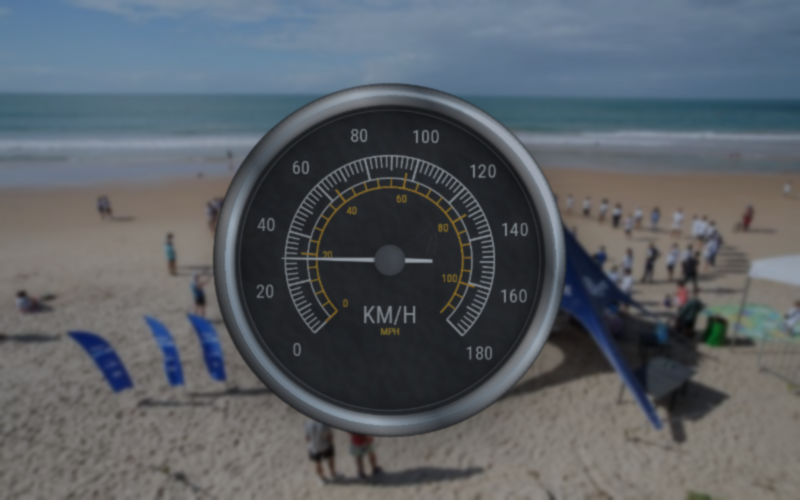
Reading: value=30 unit=km/h
